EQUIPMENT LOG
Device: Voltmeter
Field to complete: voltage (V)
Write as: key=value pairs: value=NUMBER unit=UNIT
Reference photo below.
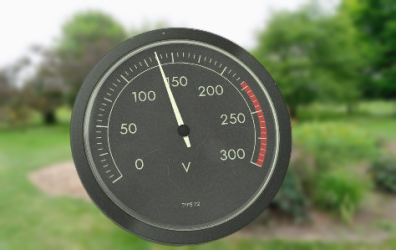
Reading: value=135 unit=V
